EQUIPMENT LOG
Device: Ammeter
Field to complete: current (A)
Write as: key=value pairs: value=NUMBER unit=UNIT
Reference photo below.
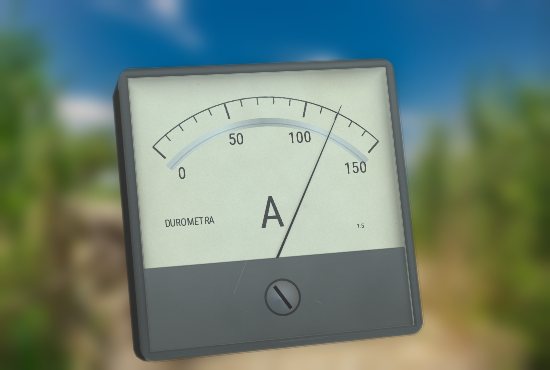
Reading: value=120 unit=A
